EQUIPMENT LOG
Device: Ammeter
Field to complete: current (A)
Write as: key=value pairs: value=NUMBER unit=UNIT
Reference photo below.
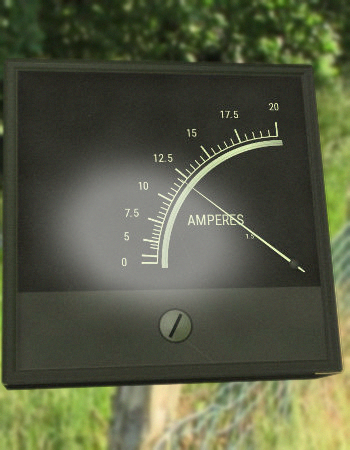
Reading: value=12 unit=A
